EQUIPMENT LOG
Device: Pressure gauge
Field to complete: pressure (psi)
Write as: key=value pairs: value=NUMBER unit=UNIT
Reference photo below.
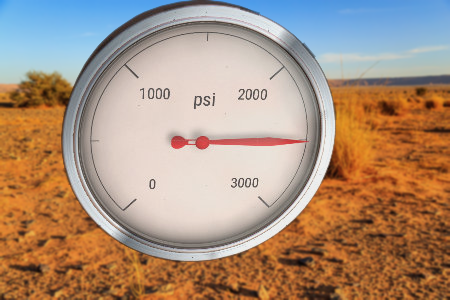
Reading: value=2500 unit=psi
